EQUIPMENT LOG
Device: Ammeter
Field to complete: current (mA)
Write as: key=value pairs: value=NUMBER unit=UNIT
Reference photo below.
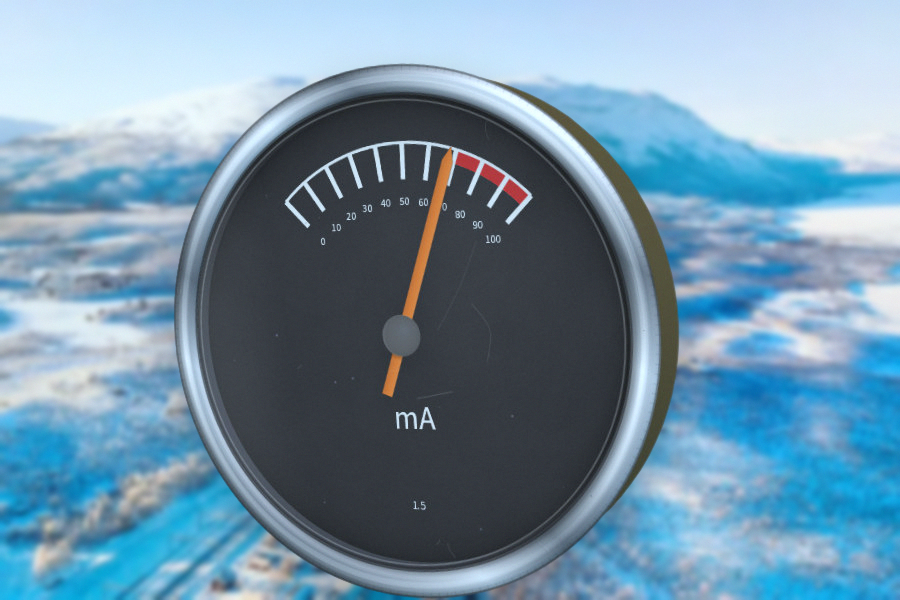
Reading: value=70 unit=mA
